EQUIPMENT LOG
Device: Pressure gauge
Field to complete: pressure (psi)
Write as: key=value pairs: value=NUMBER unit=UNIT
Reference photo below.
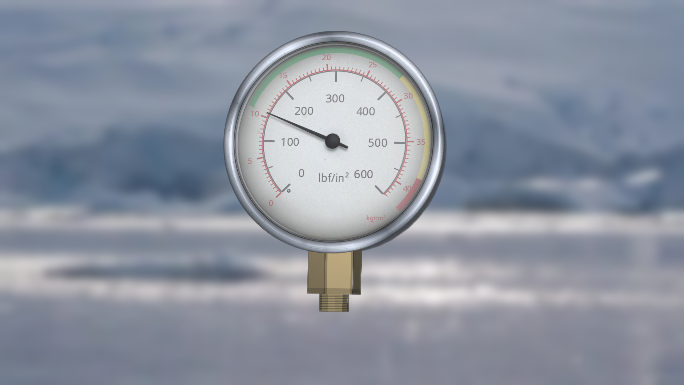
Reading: value=150 unit=psi
